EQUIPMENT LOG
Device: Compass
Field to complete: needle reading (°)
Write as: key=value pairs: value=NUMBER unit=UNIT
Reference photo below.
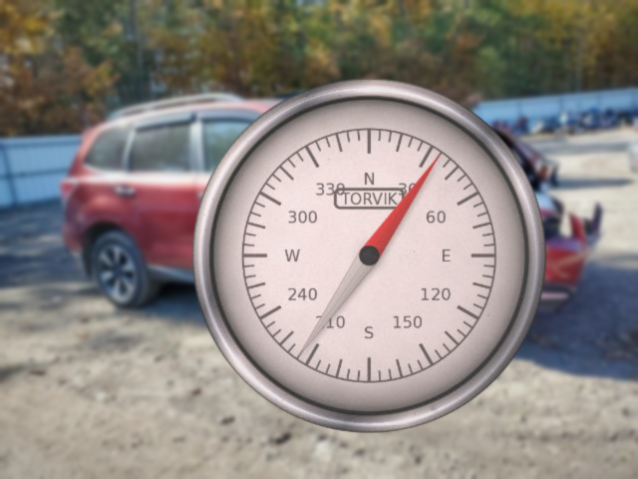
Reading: value=35 unit=°
